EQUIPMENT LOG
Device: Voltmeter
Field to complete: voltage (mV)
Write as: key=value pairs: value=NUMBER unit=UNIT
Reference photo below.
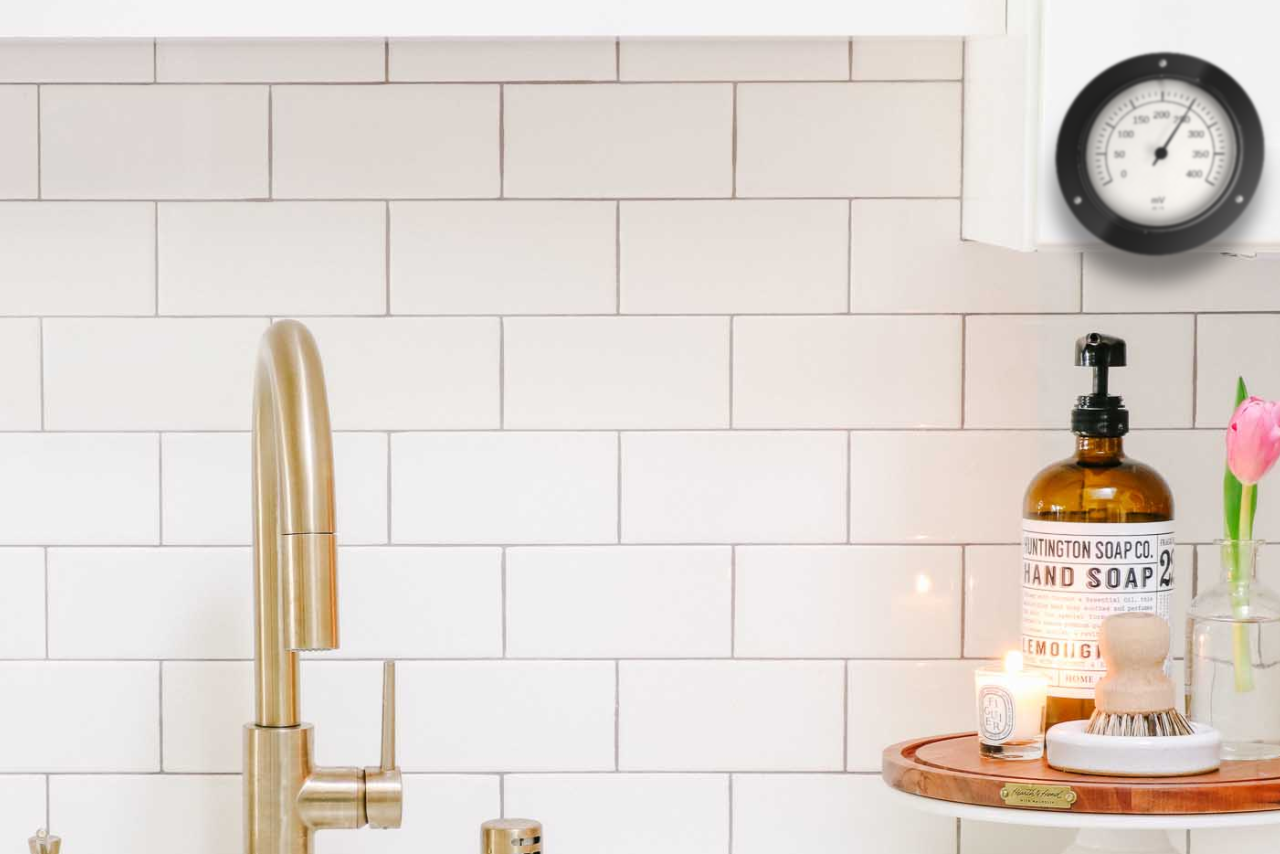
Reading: value=250 unit=mV
